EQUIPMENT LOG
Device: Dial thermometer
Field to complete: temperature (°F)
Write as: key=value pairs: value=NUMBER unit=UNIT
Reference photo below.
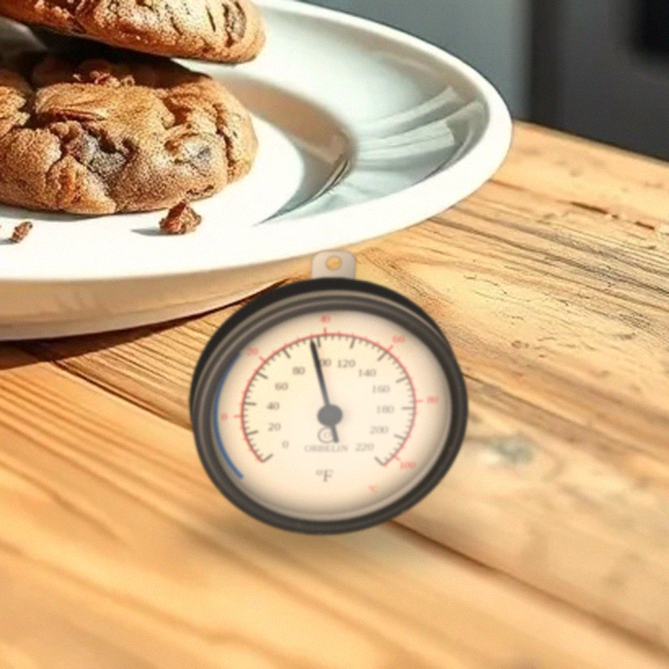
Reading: value=96 unit=°F
